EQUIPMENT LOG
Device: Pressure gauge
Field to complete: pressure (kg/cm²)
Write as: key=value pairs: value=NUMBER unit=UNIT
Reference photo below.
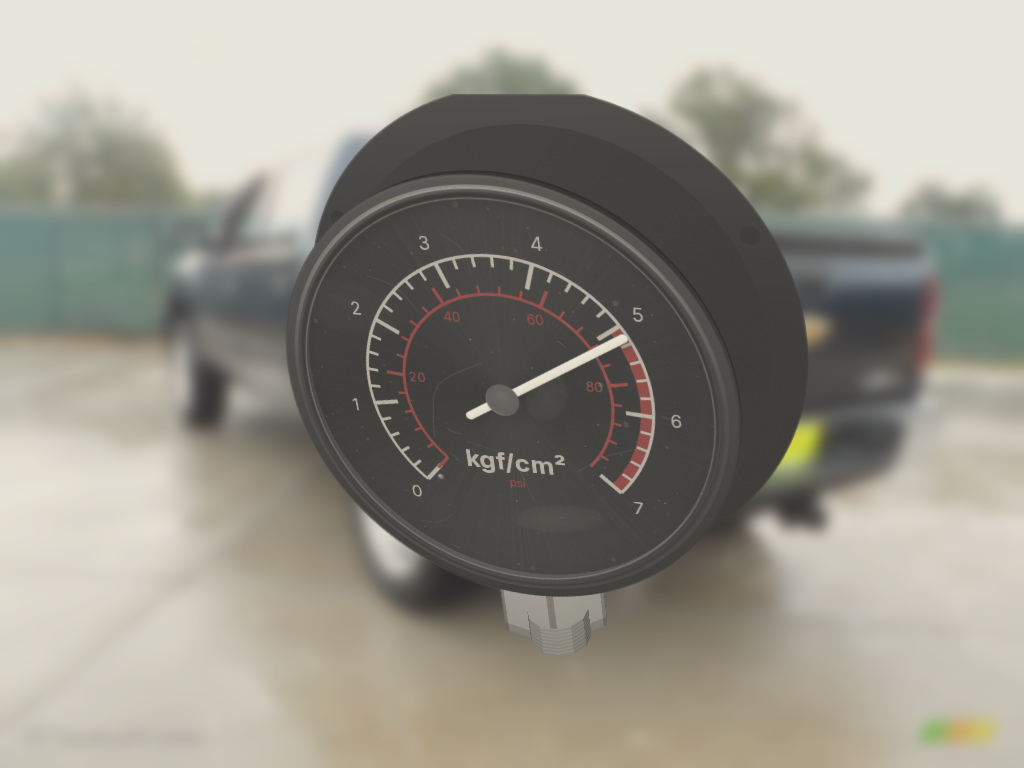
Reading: value=5.1 unit=kg/cm²
